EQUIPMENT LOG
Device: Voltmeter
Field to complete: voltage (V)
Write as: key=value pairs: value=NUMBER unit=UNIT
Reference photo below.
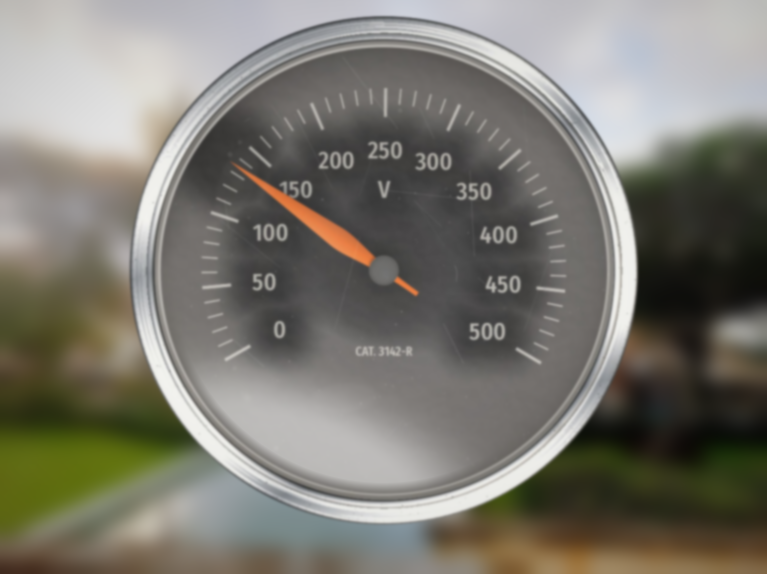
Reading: value=135 unit=V
